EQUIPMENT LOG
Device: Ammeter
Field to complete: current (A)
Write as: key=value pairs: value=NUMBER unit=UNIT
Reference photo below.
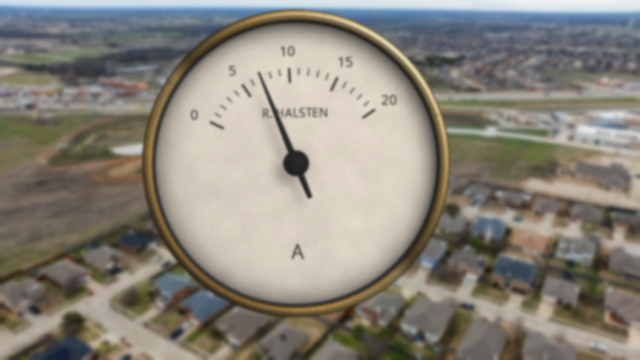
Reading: value=7 unit=A
